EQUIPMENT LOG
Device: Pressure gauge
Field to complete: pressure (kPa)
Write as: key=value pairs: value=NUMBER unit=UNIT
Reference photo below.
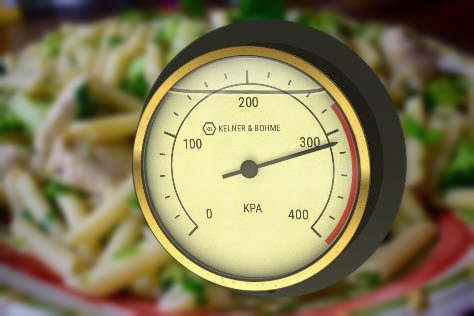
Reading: value=310 unit=kPa
